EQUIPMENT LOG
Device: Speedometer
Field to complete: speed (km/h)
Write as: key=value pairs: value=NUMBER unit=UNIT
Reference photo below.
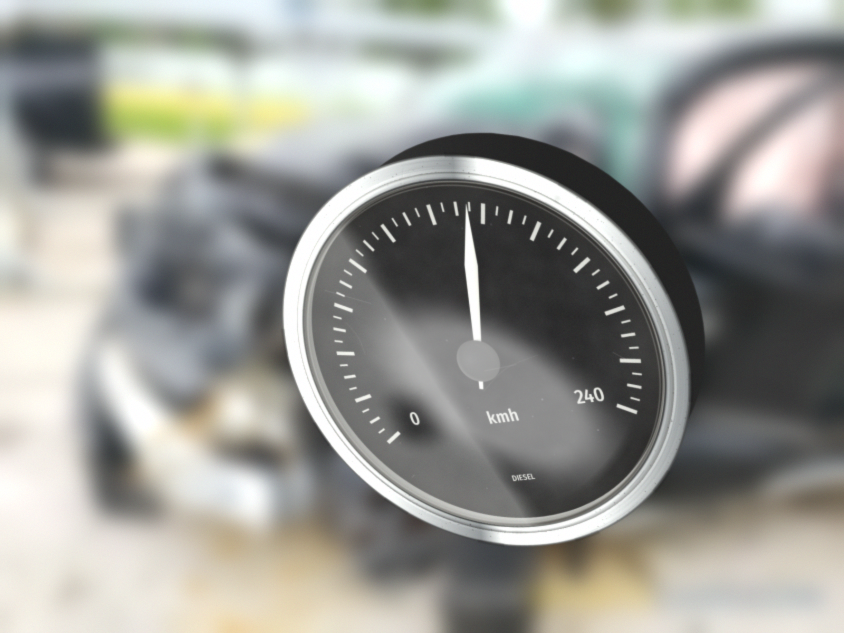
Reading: value=135 unit=km/h
